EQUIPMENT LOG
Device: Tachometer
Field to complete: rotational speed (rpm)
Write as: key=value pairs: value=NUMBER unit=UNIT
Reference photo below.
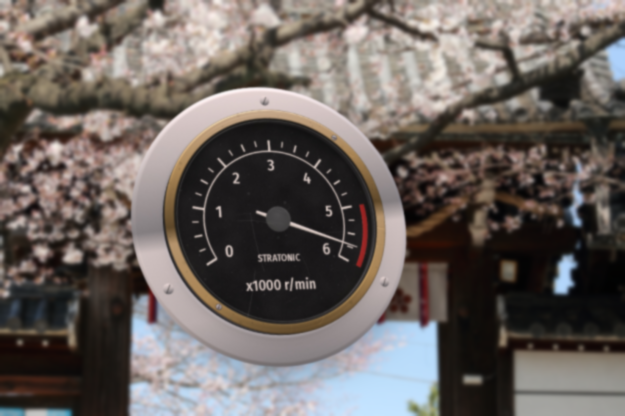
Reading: value=5750 unit=rpm
